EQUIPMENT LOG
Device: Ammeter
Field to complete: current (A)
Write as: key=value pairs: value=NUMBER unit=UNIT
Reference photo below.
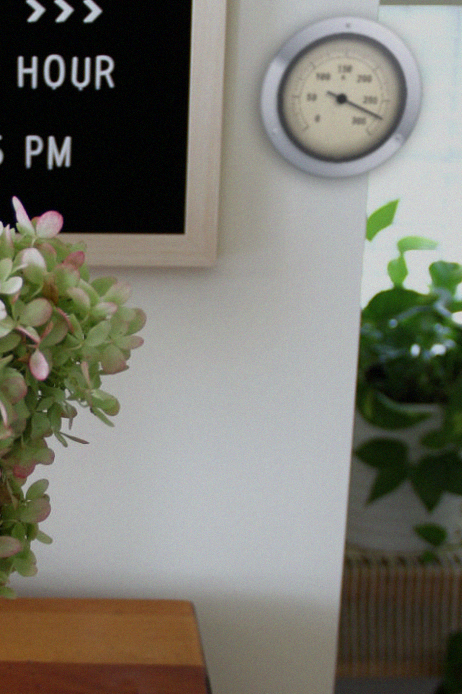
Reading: value=275 unit=A
